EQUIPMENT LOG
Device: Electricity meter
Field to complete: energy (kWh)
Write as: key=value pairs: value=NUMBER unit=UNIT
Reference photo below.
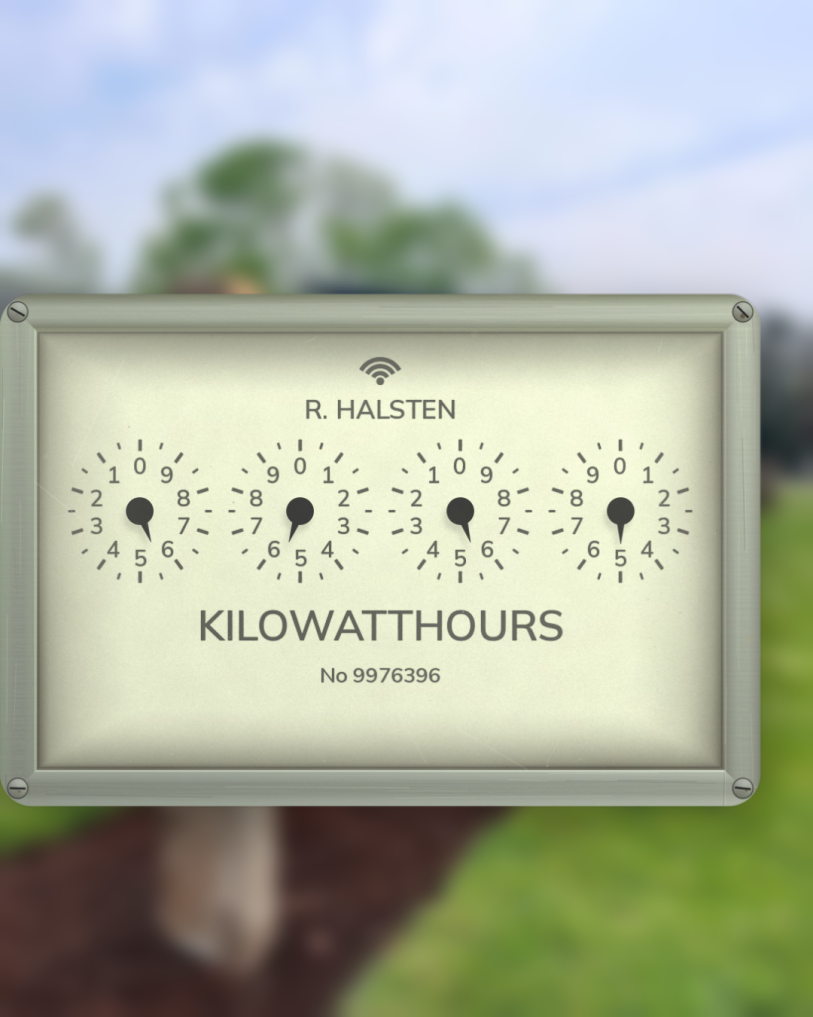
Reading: value=5555 unit=kWh
